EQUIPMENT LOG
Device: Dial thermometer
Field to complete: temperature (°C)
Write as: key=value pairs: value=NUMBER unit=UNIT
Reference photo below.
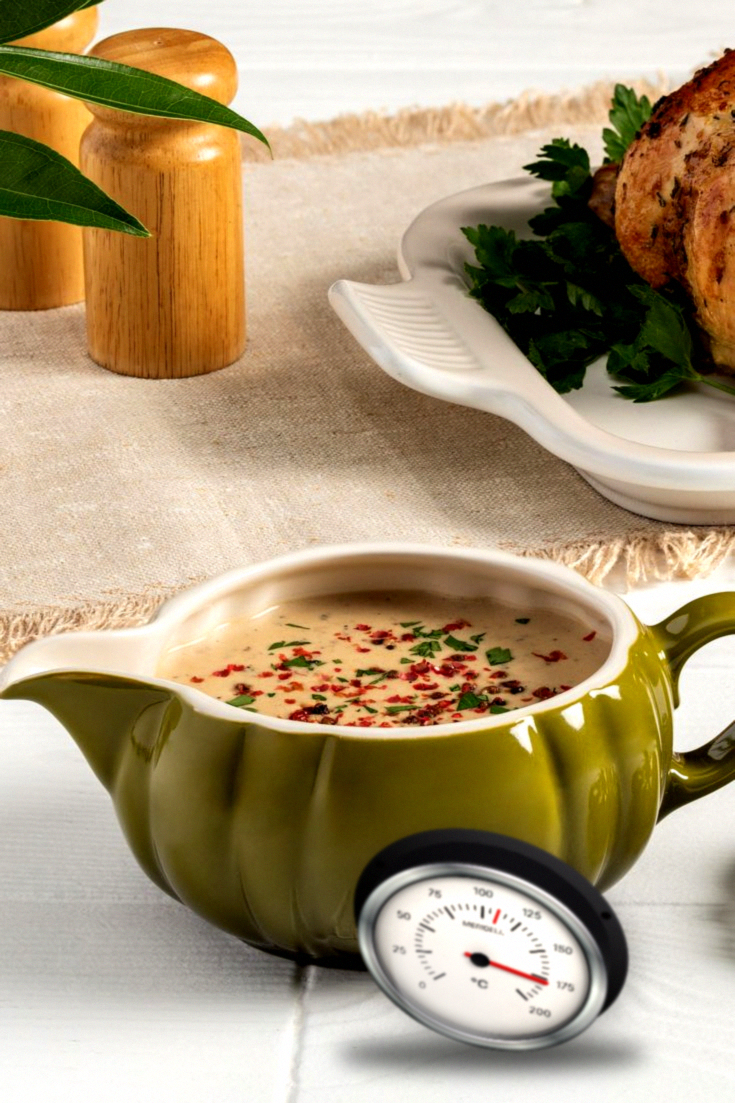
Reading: value=175 unit=°C
